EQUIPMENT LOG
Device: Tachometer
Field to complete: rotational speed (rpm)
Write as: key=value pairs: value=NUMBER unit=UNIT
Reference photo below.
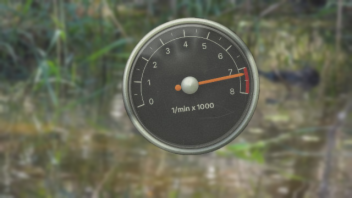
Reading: value=7250 unit=rpm
